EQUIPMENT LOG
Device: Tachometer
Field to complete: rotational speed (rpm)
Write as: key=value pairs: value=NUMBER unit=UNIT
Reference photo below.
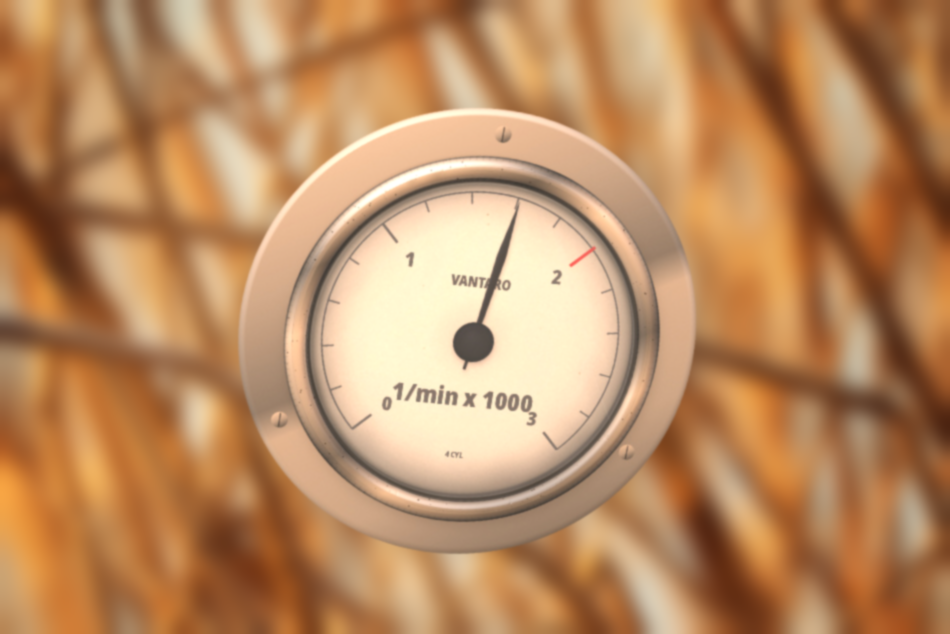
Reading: value=1600 unit=rpm
